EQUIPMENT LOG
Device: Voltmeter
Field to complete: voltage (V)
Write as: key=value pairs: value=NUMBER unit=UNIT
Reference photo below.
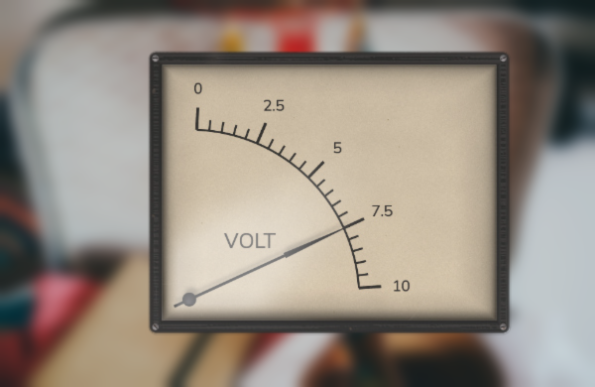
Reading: value=7.5 unit=V
